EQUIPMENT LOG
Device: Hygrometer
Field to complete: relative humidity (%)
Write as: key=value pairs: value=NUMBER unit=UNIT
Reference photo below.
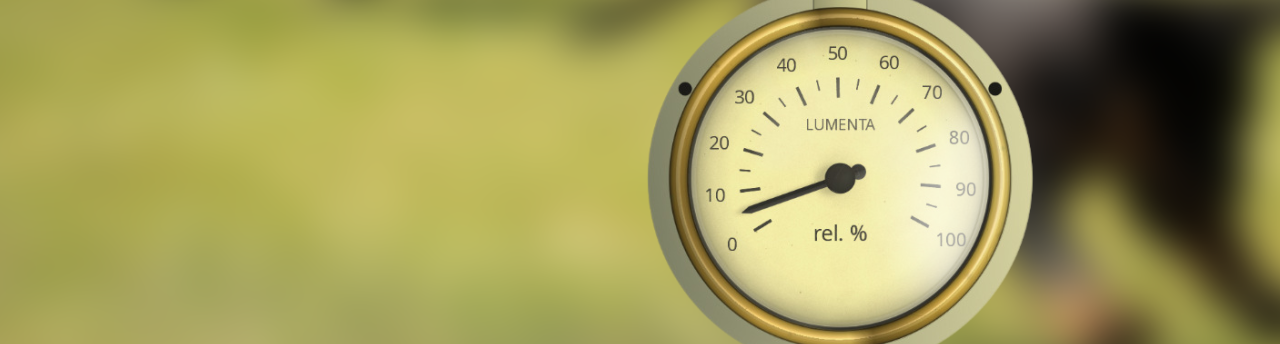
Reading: value=5 unit=%
